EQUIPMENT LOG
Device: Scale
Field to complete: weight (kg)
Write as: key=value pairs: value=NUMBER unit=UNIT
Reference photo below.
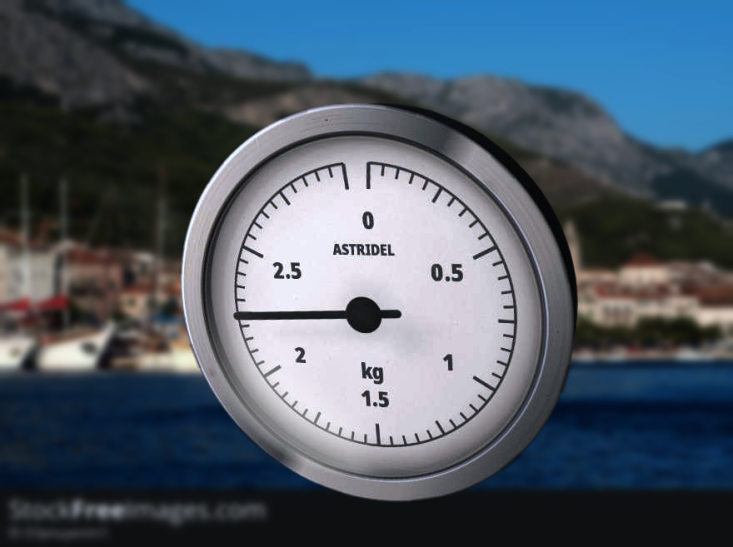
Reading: value=2.25 unit=kg
